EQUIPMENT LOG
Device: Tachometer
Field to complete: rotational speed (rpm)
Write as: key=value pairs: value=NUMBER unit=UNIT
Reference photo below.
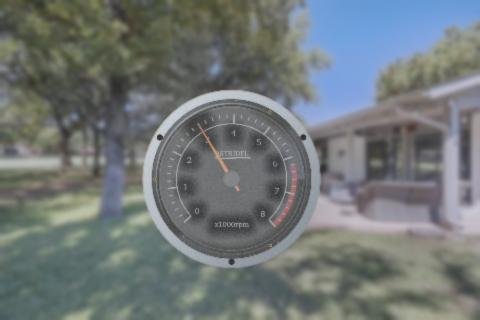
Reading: value=3000 unit=rpm
